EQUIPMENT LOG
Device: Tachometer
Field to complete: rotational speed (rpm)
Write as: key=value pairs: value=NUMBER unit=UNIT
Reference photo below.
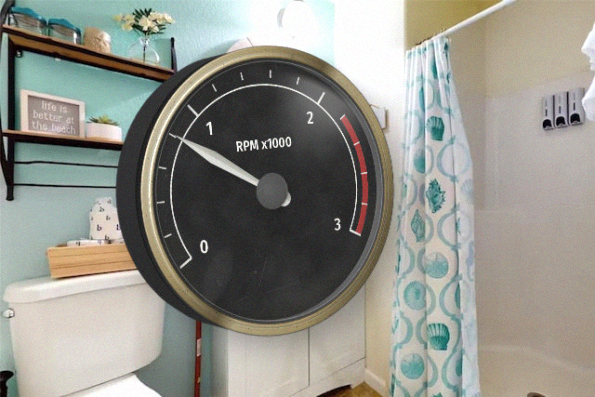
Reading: value=800 unit=rpm
